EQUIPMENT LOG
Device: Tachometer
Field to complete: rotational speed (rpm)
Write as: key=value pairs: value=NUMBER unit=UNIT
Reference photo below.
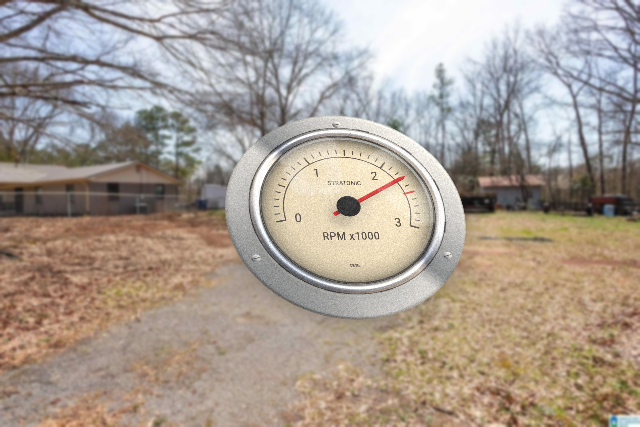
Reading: value=2300 unit=rpm
